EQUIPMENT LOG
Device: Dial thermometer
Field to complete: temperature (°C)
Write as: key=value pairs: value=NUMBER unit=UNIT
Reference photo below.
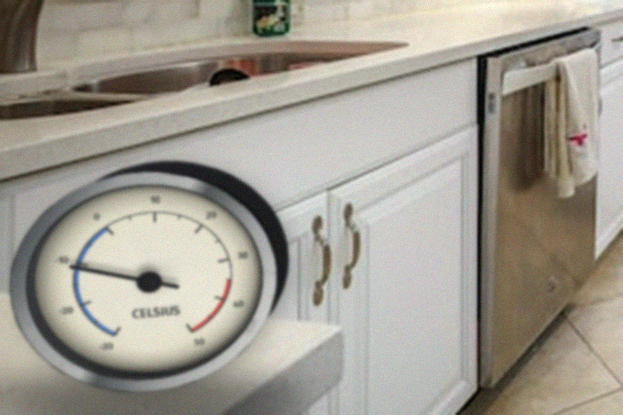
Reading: value=-10 unit=°C
